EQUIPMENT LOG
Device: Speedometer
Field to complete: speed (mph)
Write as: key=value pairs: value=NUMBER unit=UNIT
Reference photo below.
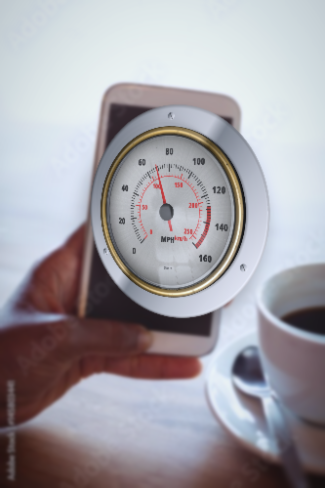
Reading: value=70 unit=mph
